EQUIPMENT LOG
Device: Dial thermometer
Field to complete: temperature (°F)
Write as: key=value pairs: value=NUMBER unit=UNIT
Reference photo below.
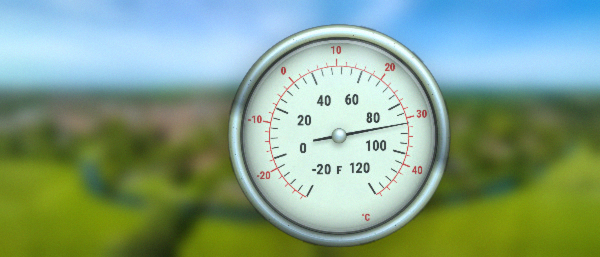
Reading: value=88 unit=°F
